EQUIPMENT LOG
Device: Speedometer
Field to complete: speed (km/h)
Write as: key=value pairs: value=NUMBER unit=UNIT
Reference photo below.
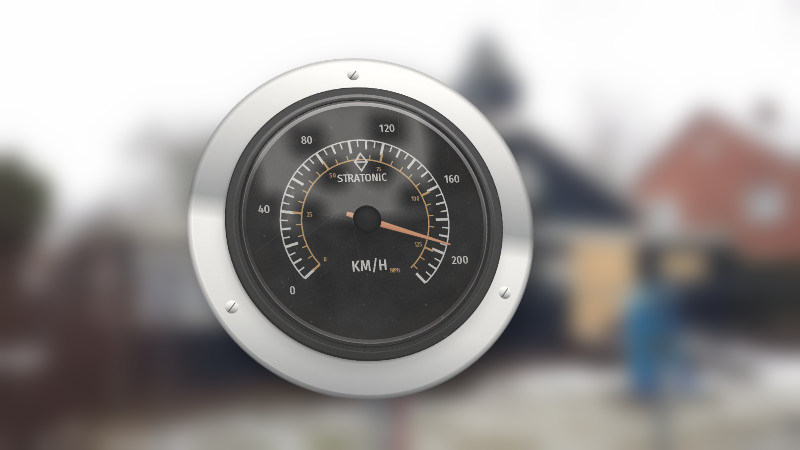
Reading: value=195 unit=km/h
